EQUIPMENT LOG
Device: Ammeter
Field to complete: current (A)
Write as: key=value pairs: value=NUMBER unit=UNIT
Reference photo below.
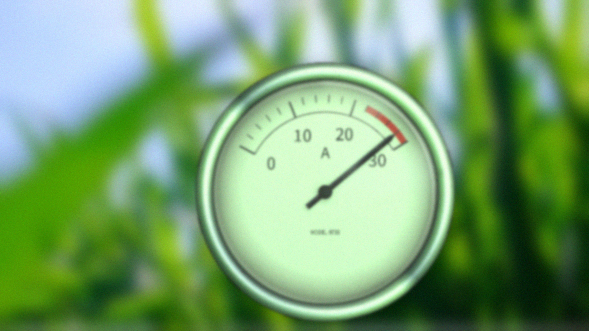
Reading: value=28 unit=A
